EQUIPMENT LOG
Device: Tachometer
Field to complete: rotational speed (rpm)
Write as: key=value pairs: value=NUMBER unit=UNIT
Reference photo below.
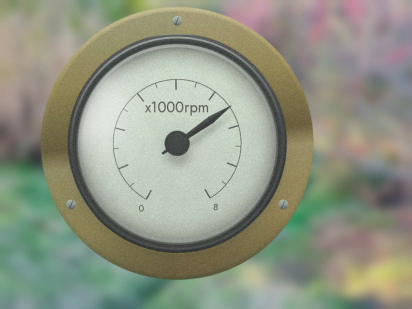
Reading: value=5500 unit=rpm
